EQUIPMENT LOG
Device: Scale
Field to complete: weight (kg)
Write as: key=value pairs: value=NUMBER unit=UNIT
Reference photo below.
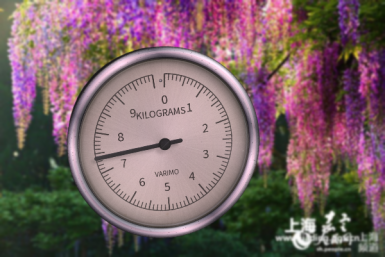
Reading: value=7.4 unit=kg
